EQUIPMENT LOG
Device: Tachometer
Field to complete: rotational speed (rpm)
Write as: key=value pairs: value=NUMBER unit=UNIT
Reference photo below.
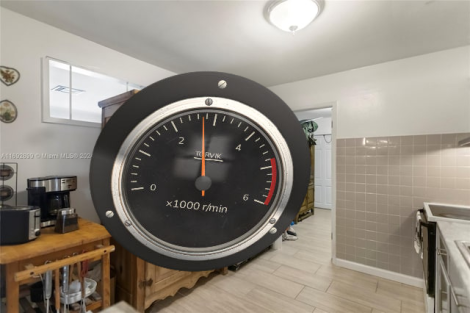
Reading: value=2700 unit=rpm
